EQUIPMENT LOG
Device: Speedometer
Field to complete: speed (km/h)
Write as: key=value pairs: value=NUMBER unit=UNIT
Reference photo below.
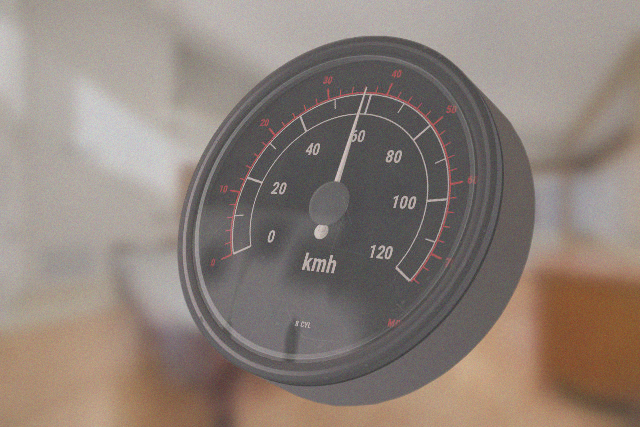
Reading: value=60 unit=km/h
